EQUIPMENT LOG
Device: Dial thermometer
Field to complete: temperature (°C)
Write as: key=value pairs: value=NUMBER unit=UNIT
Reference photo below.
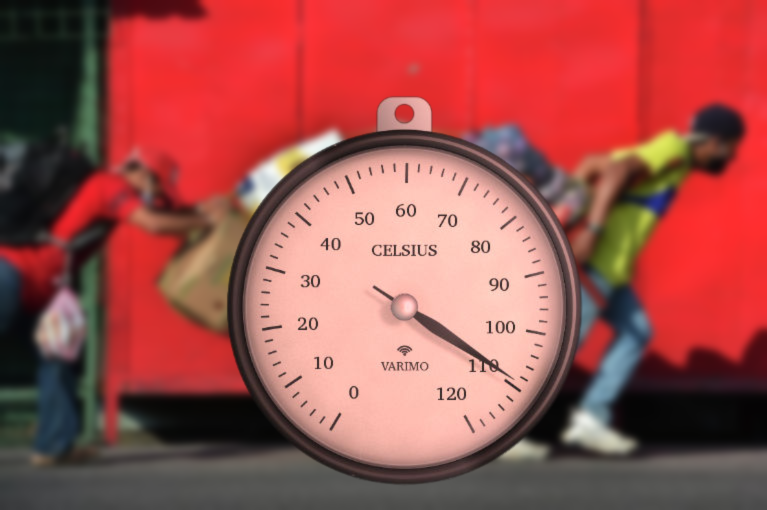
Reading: value=109 unit=°C
